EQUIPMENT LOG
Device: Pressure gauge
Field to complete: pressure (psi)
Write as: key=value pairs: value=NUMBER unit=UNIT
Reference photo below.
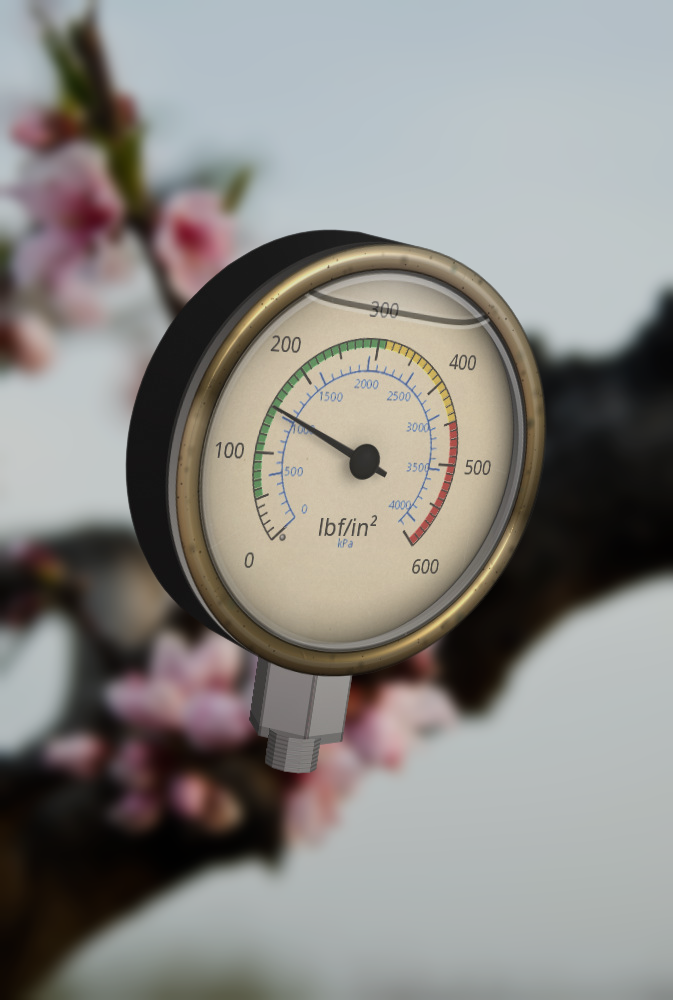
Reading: value=150 unit=psi
